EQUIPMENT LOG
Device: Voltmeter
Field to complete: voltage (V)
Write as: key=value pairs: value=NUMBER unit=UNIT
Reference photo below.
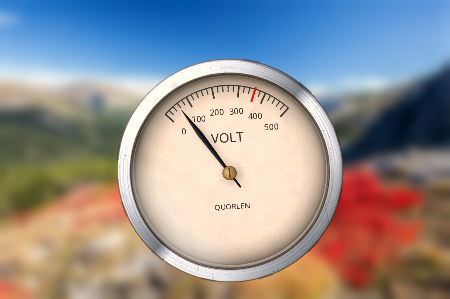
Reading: value=60 unit=V
